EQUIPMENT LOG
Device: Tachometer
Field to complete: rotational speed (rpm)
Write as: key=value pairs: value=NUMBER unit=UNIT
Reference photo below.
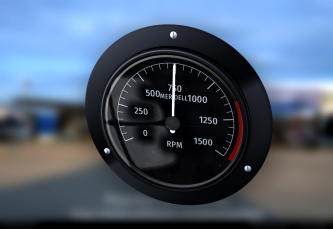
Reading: value=750 unit=rpm
